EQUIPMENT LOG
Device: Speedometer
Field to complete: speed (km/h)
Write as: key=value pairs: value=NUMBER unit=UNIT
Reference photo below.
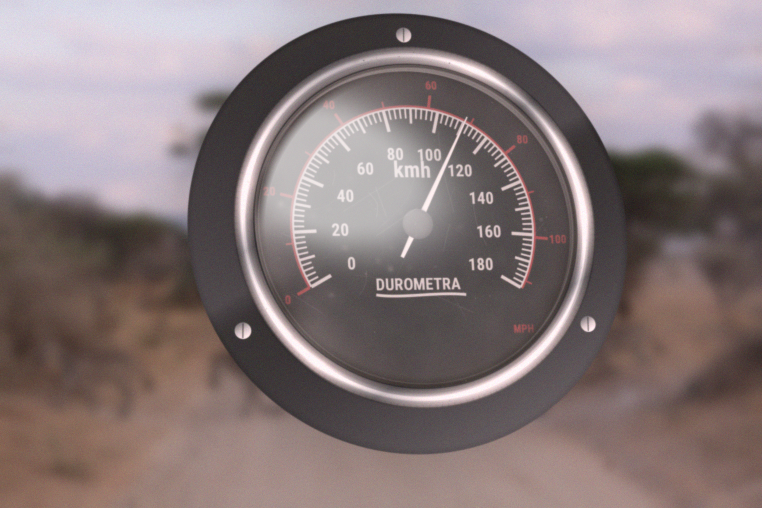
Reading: value=110 unit=km/h
